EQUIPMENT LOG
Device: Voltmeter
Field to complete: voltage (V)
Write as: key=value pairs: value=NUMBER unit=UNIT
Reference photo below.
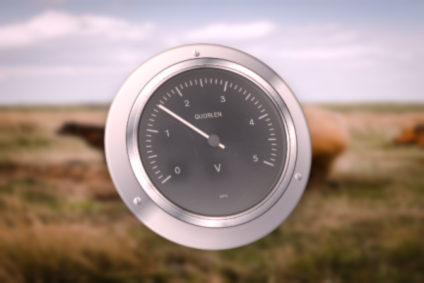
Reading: value=1.5 unit=V
